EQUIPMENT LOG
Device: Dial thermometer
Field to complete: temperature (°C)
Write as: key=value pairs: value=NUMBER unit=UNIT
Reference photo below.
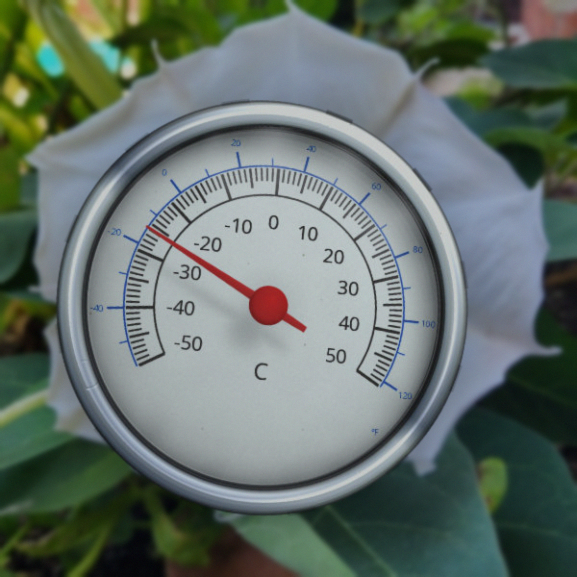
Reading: value=-26 unit=°C
